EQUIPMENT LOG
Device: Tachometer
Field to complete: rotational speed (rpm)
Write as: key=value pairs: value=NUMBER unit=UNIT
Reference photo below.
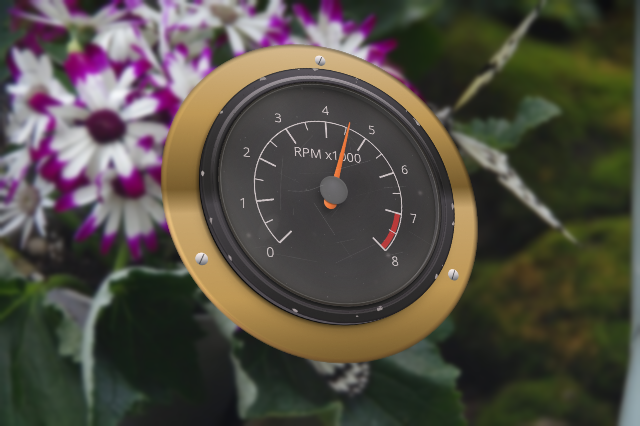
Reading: value=4500 unit=rpm
